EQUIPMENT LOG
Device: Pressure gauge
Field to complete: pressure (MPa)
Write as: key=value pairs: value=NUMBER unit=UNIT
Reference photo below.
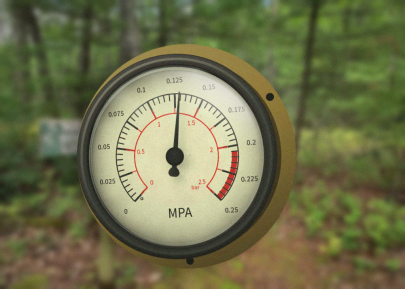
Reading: value=0.13 unit=MPa
